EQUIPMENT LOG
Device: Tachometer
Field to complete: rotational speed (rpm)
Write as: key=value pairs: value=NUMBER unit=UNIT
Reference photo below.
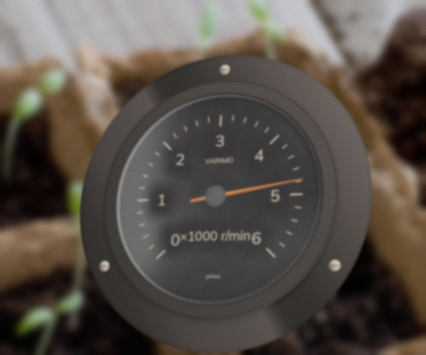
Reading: value=4800 unit=rpm
